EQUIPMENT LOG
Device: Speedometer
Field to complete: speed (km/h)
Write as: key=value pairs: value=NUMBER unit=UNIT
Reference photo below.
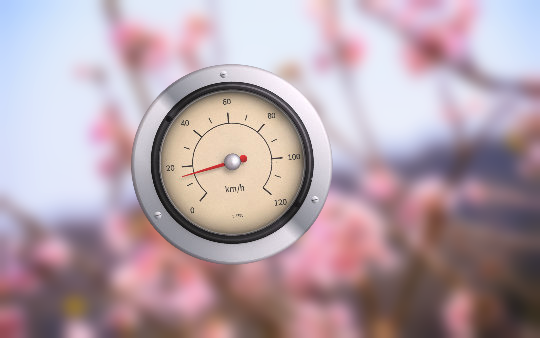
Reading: value=15 unit=km/h
